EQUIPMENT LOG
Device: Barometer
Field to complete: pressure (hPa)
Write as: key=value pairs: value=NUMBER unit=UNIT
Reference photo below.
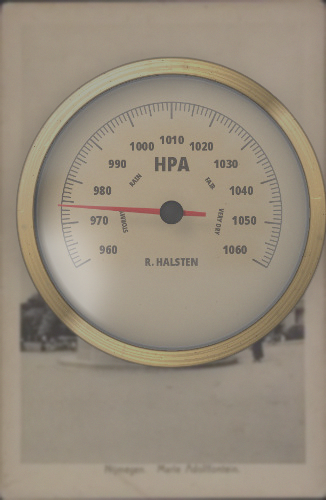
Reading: value=974 unit=hPa
